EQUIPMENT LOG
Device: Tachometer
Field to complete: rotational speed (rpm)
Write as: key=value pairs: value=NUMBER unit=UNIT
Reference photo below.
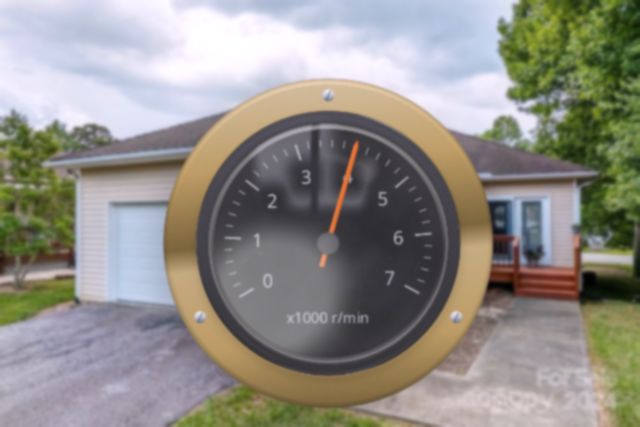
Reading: value=4000 unit=rpm
